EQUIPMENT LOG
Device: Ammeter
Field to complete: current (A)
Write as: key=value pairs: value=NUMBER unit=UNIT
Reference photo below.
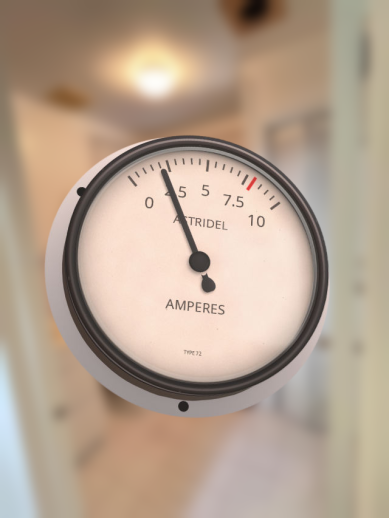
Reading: value=2 unit=A
